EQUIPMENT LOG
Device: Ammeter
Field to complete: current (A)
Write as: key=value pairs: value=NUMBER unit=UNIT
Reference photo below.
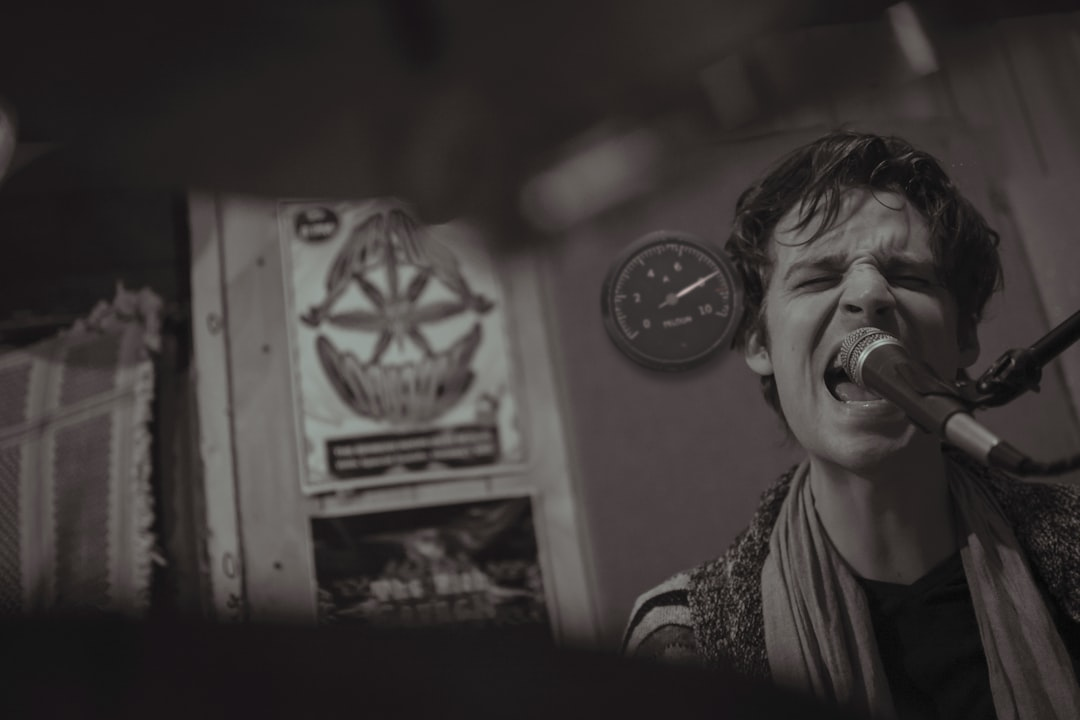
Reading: value=8 unit=A
